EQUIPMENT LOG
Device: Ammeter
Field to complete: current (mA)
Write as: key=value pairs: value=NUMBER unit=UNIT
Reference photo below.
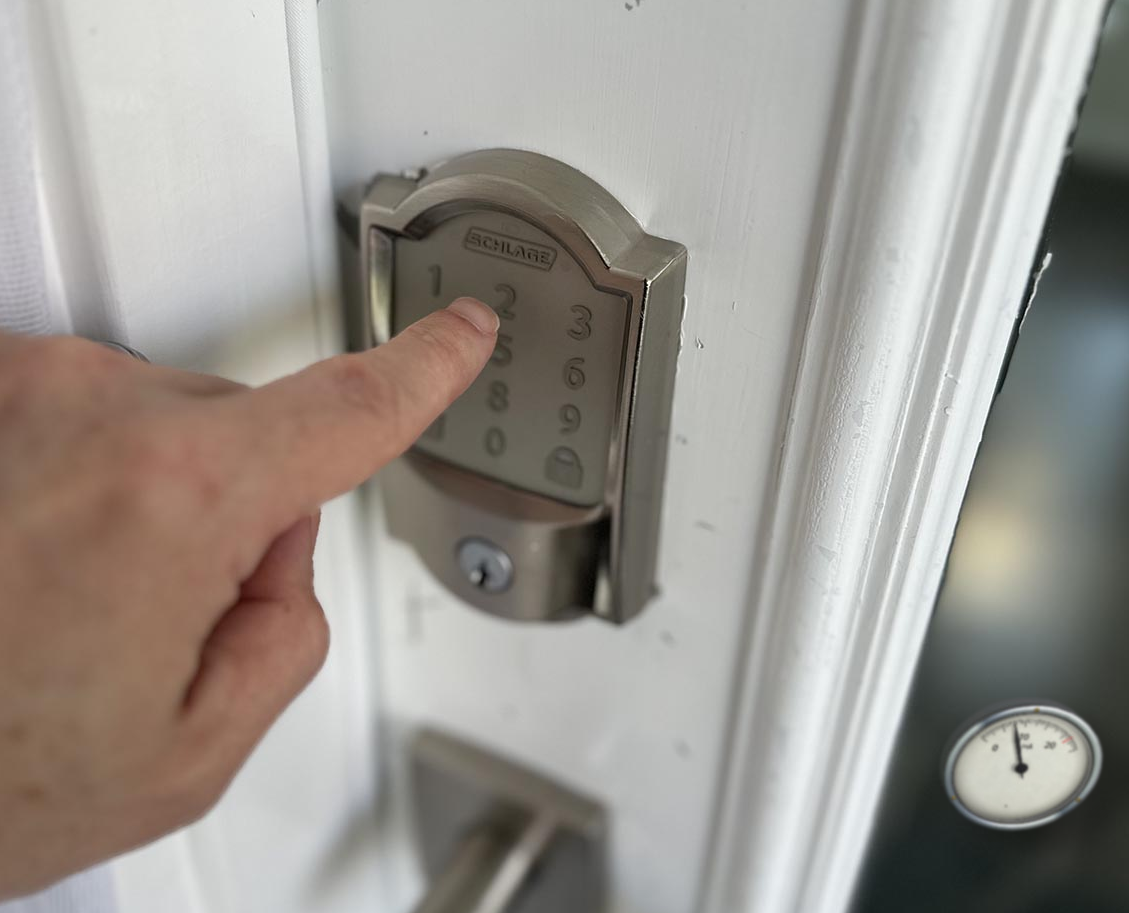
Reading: value=7.5 unit=mA
